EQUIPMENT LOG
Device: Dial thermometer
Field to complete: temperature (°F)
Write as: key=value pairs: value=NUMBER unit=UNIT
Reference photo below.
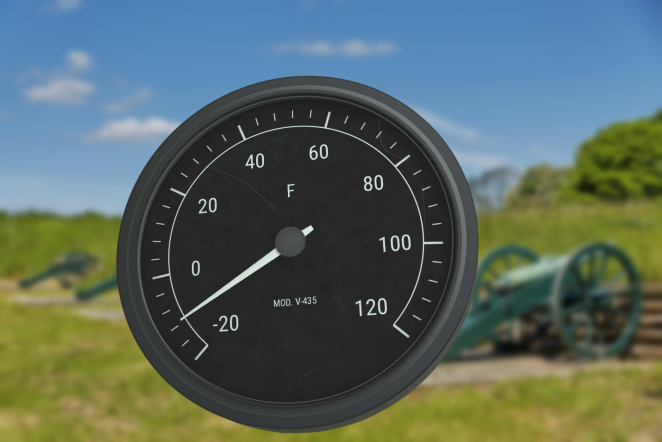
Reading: value=-12 unit=°F
